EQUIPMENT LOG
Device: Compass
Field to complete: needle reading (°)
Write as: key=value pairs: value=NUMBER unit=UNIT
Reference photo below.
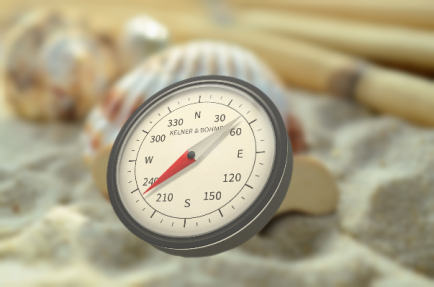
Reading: value=230 unit=°
